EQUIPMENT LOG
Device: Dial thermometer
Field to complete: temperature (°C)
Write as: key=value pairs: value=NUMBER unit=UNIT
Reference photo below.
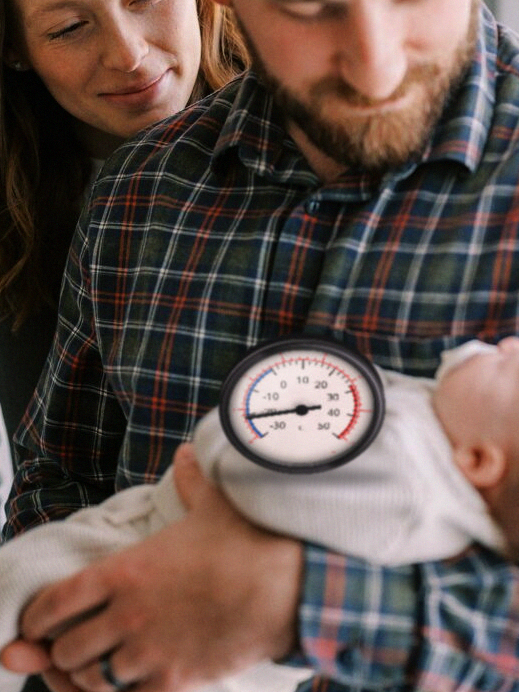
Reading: value=-20 unit=°C
